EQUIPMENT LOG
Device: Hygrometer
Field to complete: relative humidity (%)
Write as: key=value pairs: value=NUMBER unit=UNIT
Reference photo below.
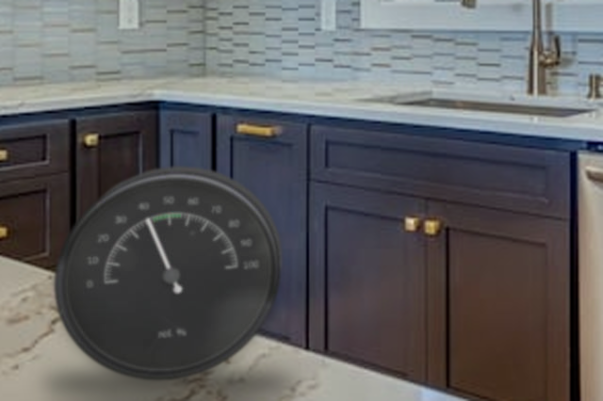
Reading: value=40 unit=%
